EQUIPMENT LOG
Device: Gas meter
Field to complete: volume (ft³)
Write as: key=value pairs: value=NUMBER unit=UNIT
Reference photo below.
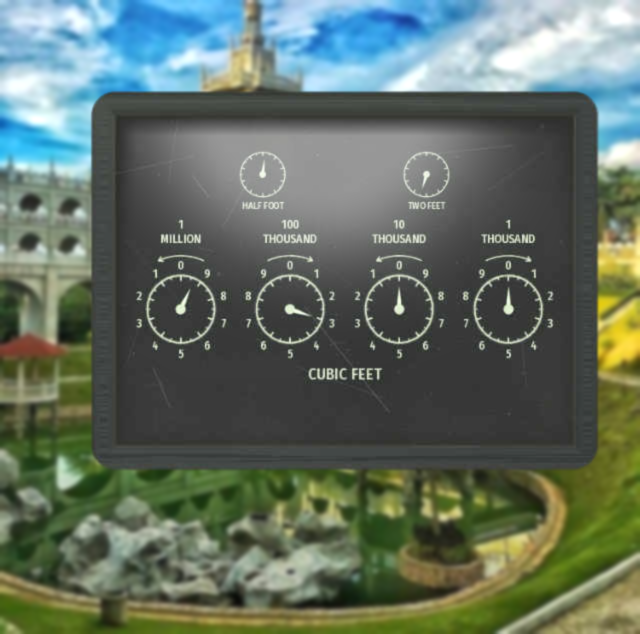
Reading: value=930000 unit=ft³
